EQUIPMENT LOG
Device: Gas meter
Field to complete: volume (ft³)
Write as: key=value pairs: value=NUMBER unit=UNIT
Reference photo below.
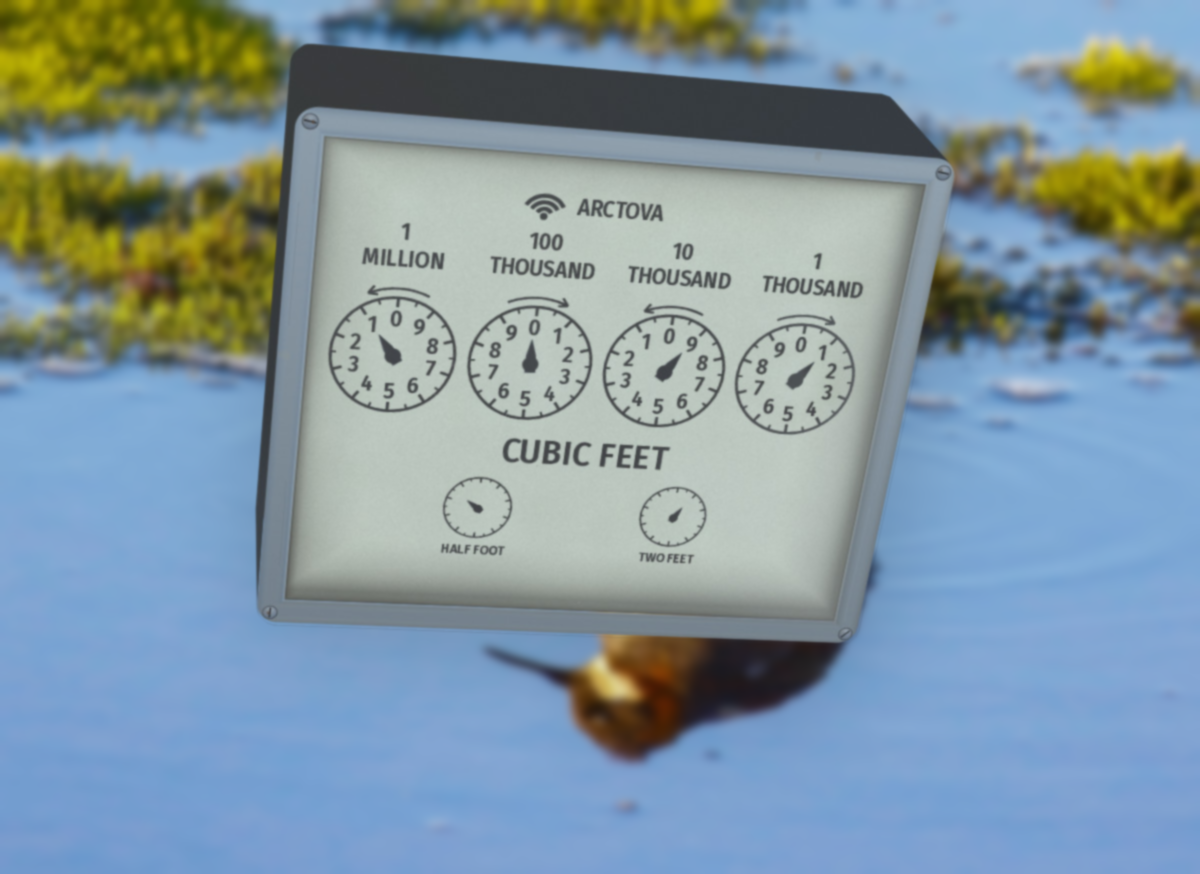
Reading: value=99100 unit=ft³
